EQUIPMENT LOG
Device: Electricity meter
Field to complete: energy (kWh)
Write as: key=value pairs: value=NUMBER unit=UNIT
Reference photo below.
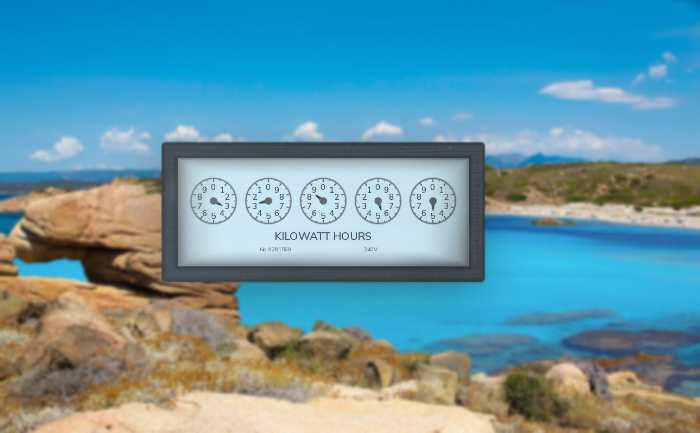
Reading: value=32855 unit=kWh
